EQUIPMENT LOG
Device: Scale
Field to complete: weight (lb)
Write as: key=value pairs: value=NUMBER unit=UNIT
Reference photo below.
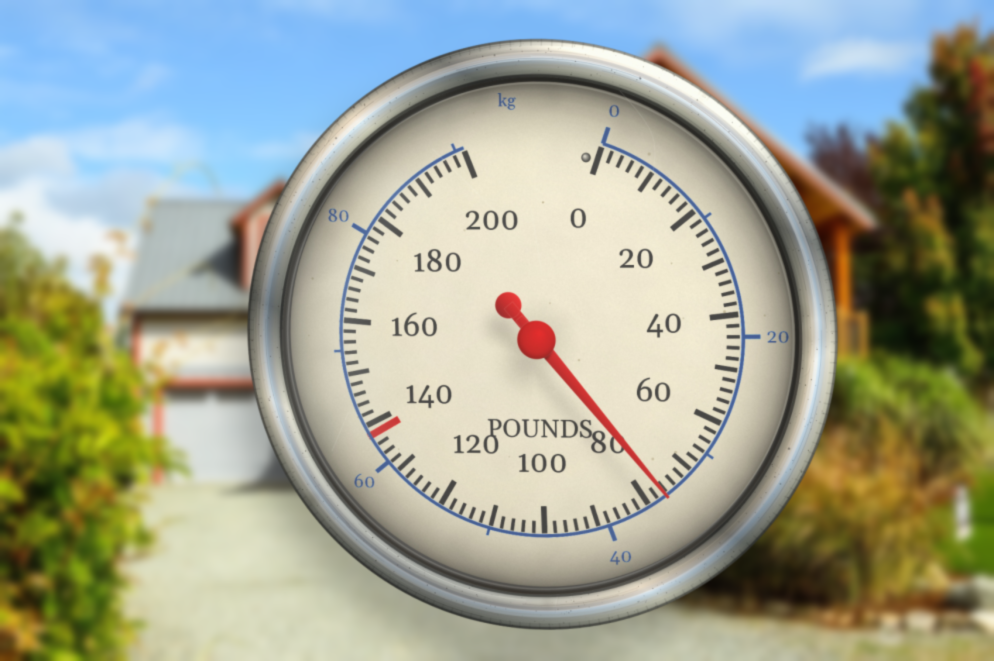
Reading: value=76 unit=lb
